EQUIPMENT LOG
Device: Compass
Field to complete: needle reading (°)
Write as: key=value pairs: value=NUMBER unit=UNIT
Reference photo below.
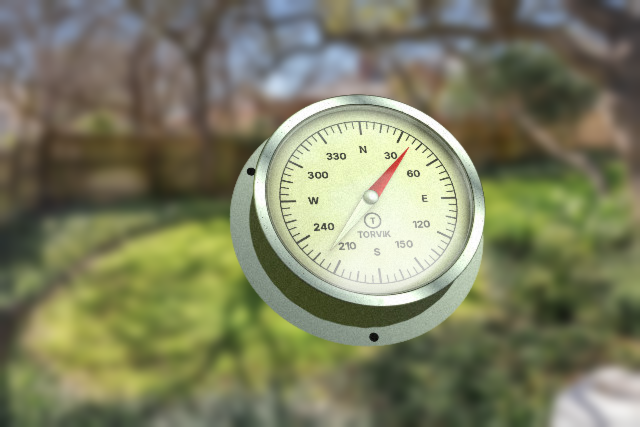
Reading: value=40 unit=°
